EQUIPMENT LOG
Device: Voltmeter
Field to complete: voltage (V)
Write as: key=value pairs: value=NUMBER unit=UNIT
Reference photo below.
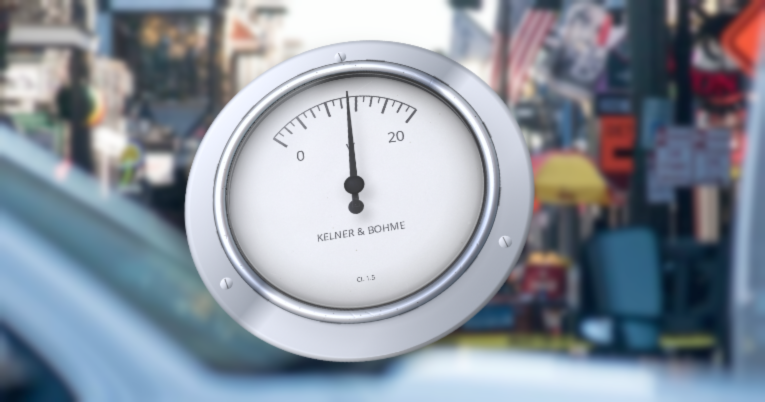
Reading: value=11 unit=V
